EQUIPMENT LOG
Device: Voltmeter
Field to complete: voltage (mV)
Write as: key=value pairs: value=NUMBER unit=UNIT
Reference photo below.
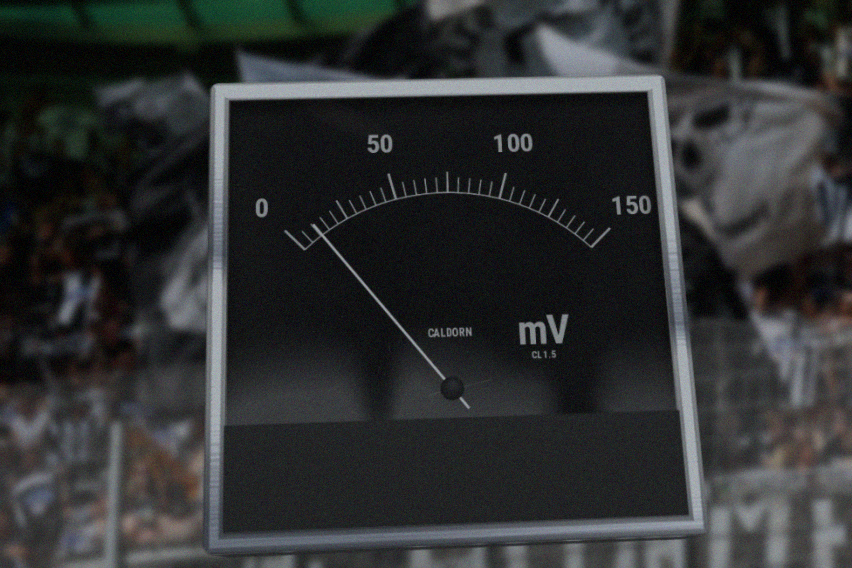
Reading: value=10 unit=mV
